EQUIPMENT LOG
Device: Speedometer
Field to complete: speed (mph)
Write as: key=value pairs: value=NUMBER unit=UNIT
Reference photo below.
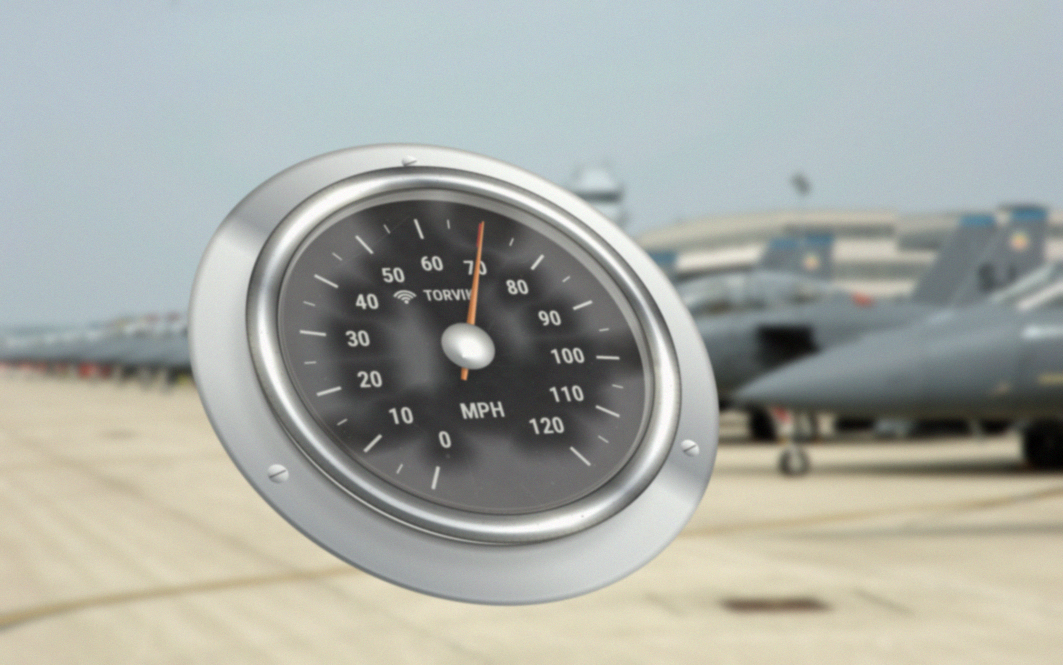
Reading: value=70 unit=mph
